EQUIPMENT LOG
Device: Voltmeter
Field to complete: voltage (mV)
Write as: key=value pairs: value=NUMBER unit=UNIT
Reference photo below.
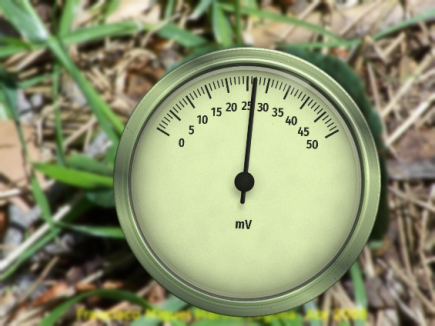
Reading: value=27 unit=mV
